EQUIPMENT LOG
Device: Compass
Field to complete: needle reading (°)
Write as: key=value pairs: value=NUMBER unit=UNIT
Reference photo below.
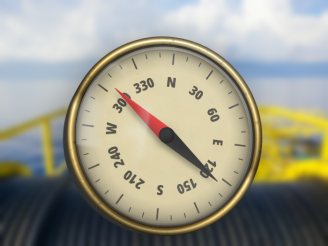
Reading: value=305 unit=°
